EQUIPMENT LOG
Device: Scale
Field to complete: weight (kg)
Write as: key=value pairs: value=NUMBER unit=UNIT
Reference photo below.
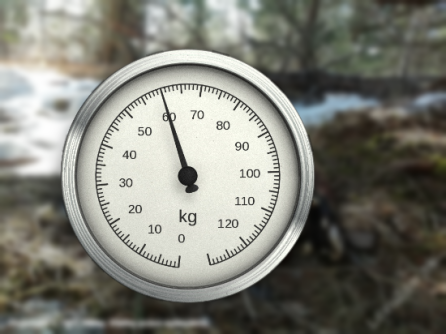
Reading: value=60 unit=kg
